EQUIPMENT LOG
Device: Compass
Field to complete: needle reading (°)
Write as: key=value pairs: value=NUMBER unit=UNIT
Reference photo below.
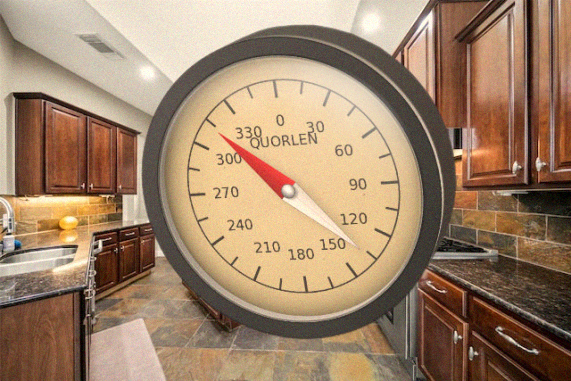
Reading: value=315 unit=°
